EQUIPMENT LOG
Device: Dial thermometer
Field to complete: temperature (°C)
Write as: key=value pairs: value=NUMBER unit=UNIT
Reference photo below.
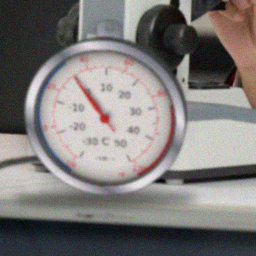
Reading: value=0 unit=°C
